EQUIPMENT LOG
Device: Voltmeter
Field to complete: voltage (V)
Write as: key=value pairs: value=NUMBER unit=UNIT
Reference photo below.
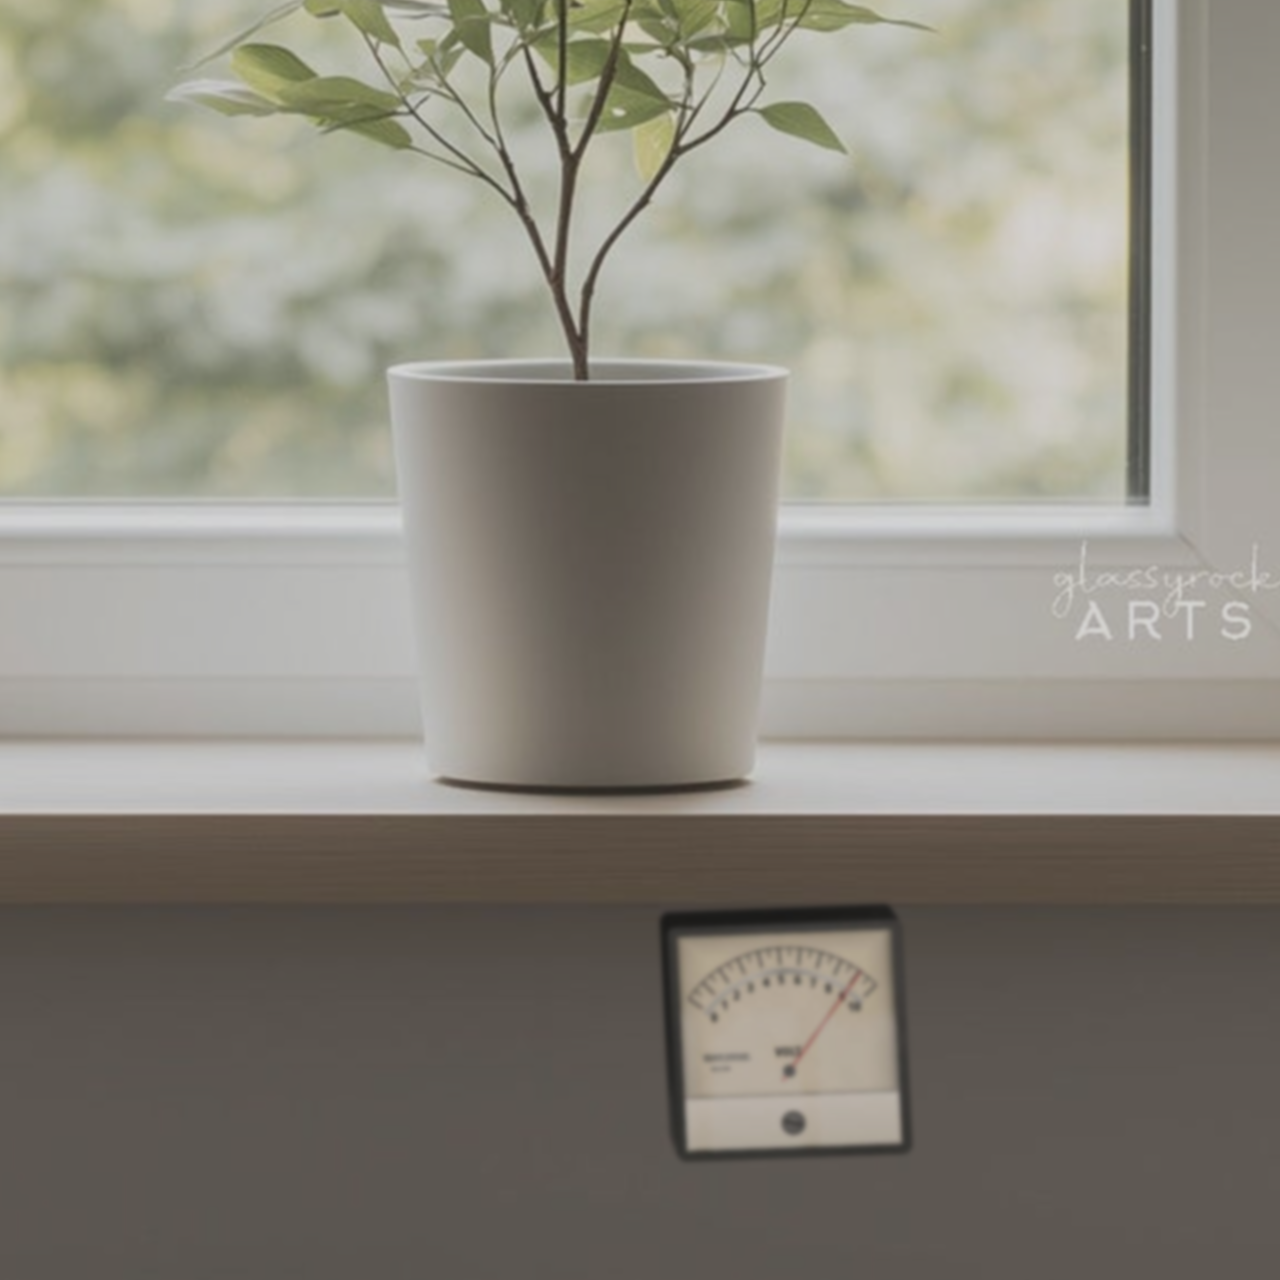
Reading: value=9 unit=V
